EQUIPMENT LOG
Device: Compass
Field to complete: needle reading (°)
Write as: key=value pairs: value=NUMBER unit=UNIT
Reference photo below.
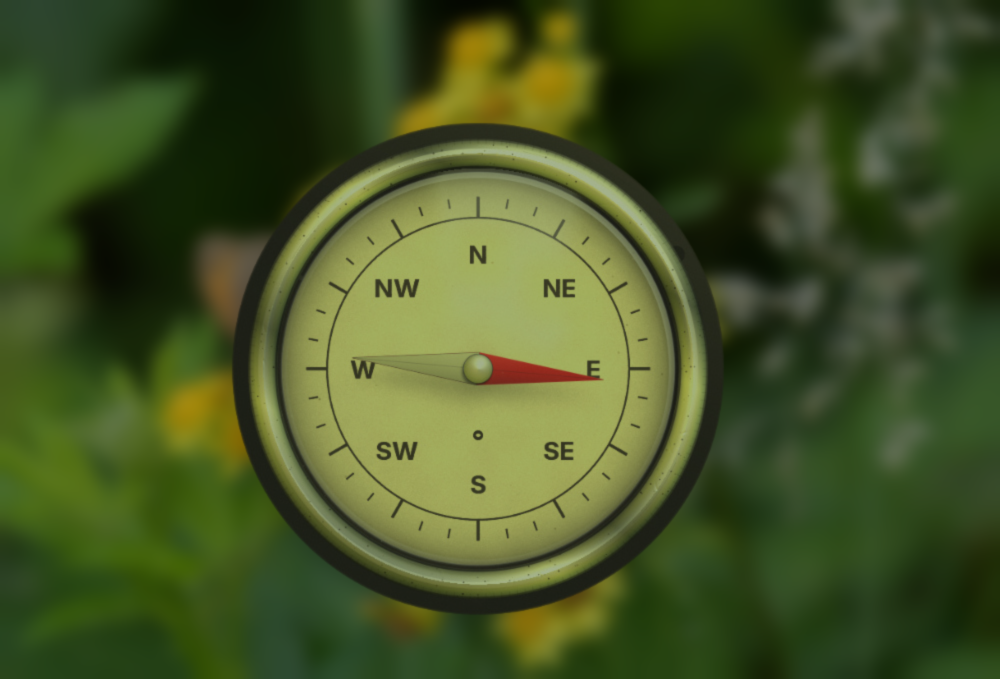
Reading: value=95 unit=°
